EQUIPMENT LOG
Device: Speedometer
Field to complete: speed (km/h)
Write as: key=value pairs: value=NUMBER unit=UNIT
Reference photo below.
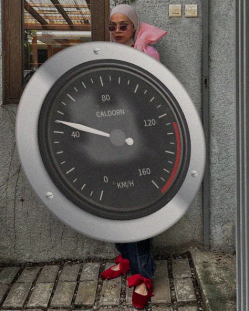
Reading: value=45 unit=km/h
